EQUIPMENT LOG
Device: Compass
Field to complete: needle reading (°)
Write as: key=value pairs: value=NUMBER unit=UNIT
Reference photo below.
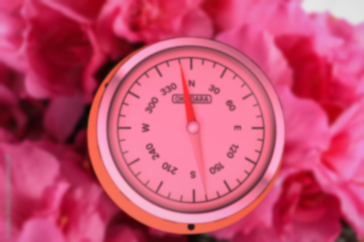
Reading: value=350 unit=°
